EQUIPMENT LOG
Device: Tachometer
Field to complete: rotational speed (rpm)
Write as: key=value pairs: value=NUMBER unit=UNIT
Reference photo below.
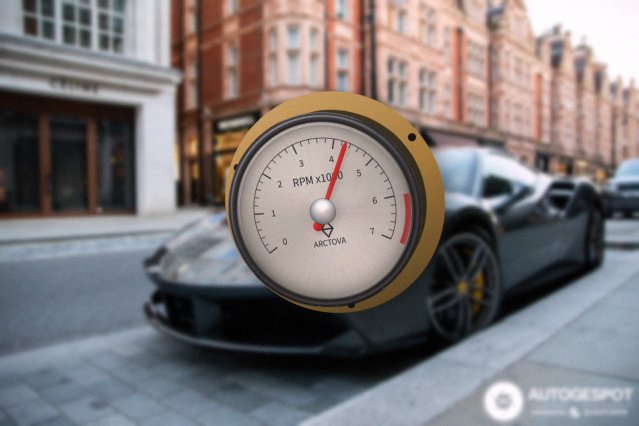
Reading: value=4300 unit=rpm
